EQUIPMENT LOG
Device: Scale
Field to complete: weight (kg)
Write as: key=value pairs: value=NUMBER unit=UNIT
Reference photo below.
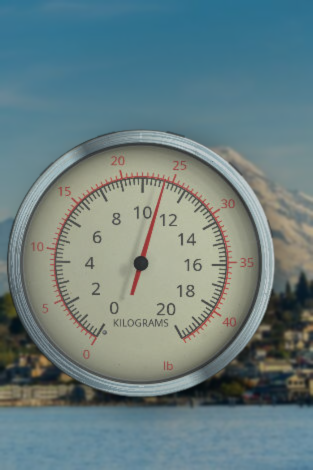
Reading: value=11 unit=kg
